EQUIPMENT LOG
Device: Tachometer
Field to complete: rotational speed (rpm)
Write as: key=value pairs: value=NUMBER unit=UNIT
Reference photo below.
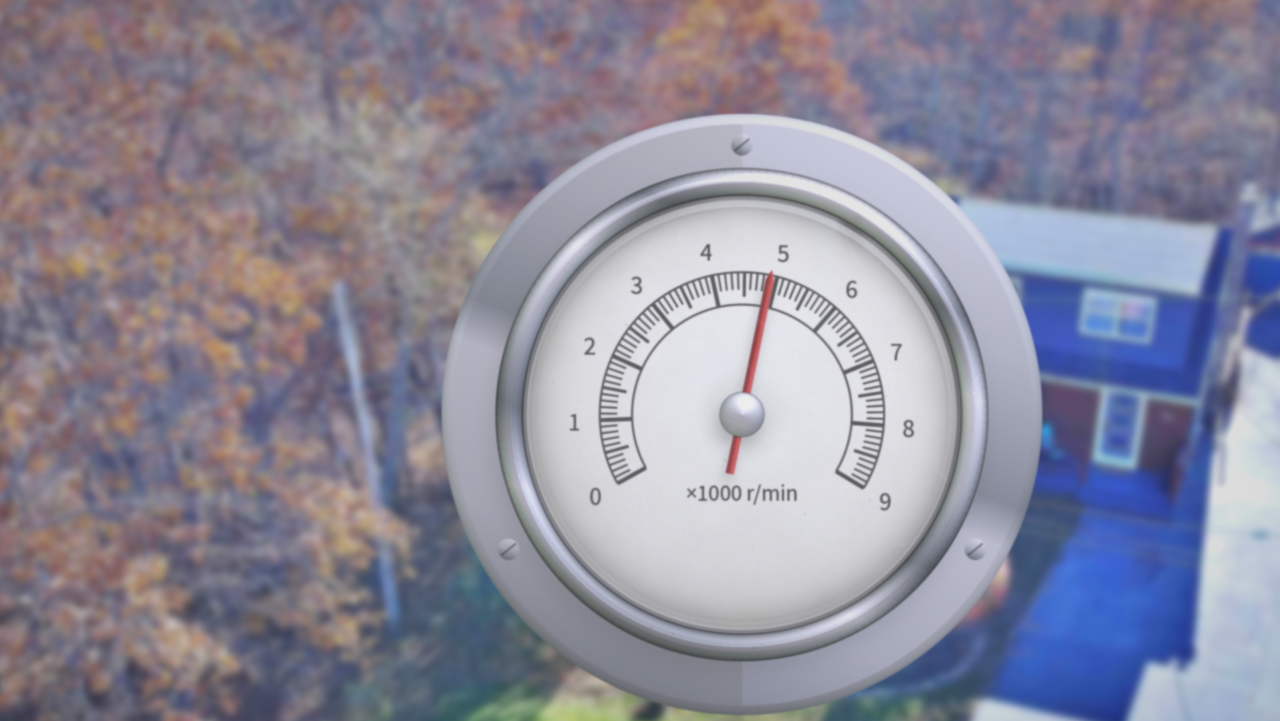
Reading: value=4900 unit=rpm
